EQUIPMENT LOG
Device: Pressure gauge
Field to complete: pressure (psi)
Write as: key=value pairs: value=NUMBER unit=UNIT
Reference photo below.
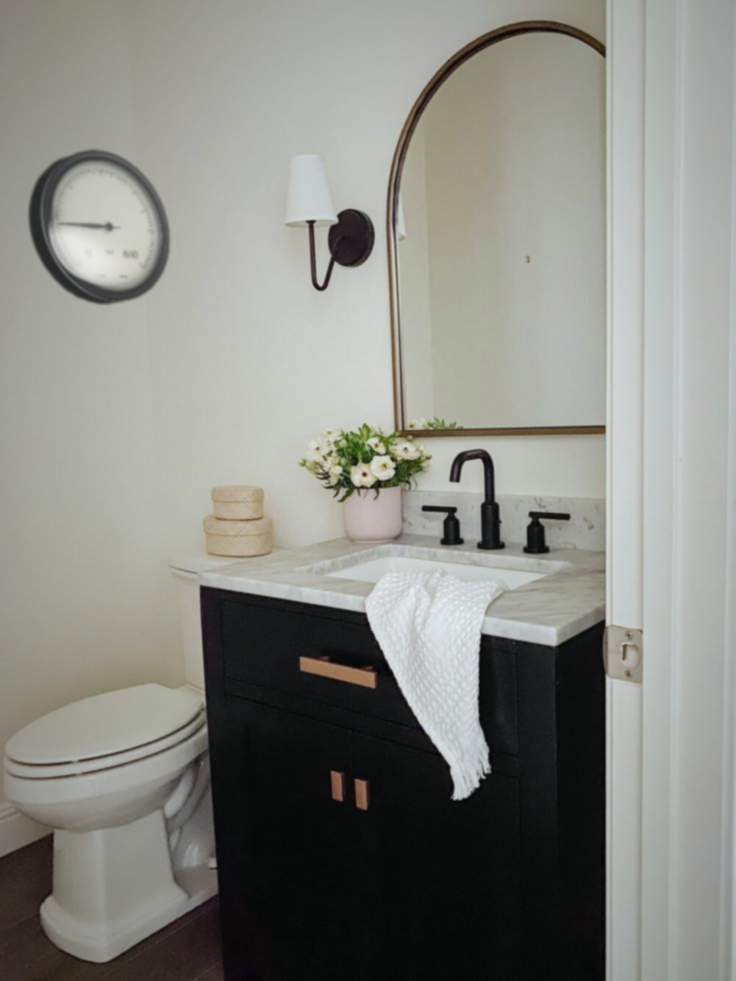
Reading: value=100 unit=psi
